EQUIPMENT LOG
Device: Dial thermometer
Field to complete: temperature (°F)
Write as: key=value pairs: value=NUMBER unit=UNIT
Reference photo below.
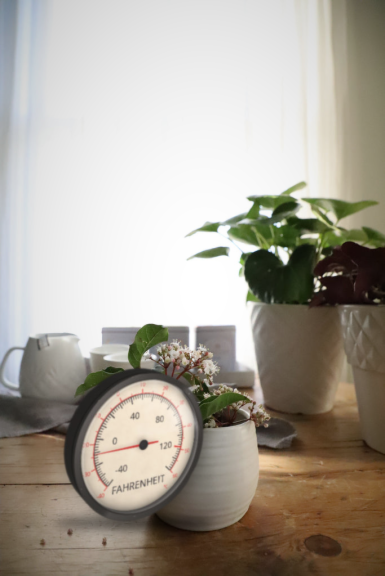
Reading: value=-10 unit=°F
